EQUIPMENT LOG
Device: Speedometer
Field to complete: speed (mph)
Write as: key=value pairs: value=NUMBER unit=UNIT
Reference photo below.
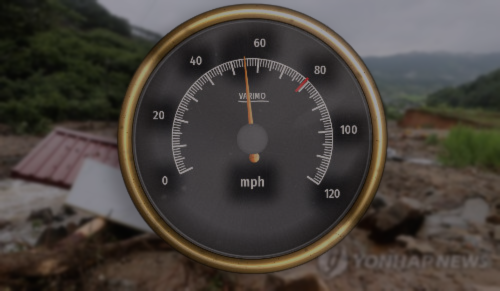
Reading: value=55 unit=mph
